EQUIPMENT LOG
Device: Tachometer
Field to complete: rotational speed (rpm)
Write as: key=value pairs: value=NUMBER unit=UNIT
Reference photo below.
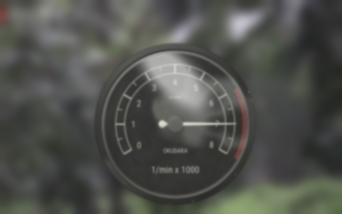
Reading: value=7000 unit=rpm
